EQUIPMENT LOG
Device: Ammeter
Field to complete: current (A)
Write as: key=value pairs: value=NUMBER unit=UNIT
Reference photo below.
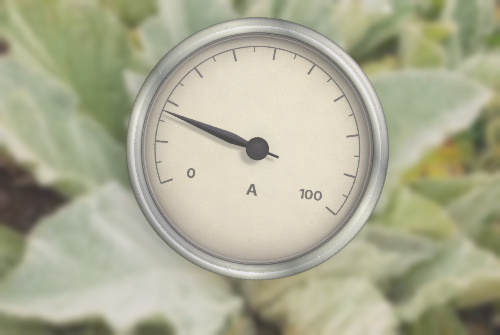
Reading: value=17.5 unit=A
